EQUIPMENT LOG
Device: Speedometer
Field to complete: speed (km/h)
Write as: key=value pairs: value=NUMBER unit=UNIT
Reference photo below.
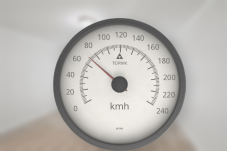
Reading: value=70 unit=km/h
